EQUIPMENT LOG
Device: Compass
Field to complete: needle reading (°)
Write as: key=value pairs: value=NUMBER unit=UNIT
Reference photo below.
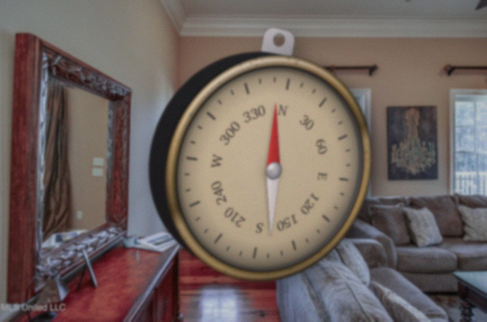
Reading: value=350 unit=°
